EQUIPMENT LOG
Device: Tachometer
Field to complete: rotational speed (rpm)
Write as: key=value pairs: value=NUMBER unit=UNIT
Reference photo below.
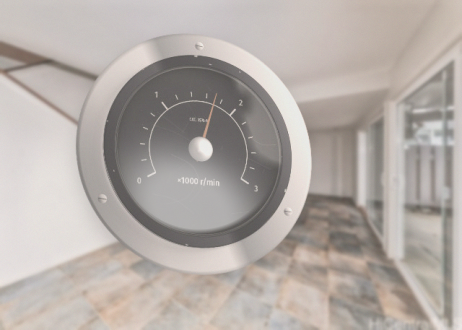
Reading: value=1700 unit=rpm
